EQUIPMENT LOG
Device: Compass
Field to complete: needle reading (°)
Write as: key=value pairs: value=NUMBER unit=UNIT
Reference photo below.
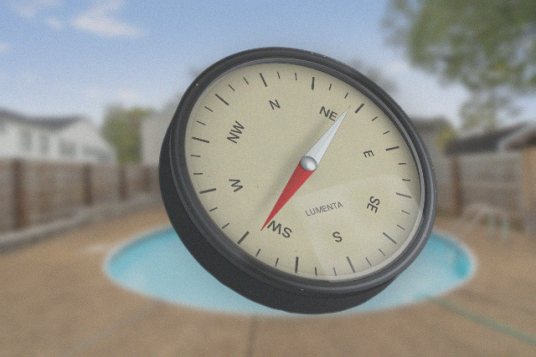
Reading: value=235 unit=°
